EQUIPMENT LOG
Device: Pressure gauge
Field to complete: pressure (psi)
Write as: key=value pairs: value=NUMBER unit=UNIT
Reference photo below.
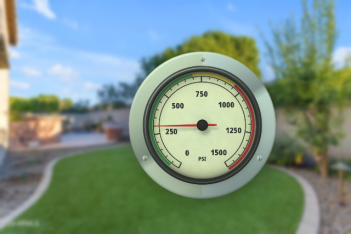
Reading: value=300 unit=psi
